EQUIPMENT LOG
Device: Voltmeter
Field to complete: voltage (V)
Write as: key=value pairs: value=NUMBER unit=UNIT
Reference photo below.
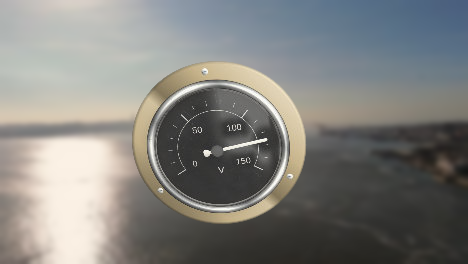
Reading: value=125 unit=V
